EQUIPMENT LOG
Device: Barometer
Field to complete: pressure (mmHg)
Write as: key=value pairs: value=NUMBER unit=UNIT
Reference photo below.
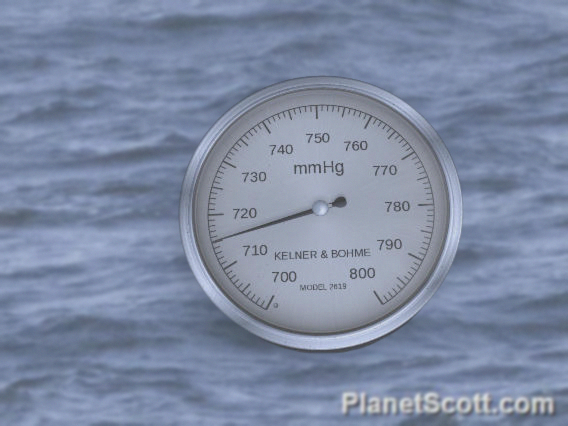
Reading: value=715 unit=mmHg
